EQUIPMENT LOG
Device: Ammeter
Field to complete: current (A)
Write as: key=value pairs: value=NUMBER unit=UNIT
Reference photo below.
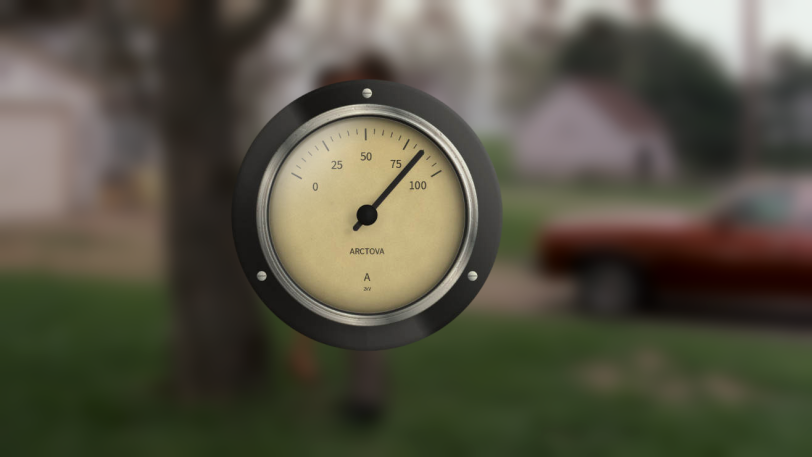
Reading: value=85 unit=A
